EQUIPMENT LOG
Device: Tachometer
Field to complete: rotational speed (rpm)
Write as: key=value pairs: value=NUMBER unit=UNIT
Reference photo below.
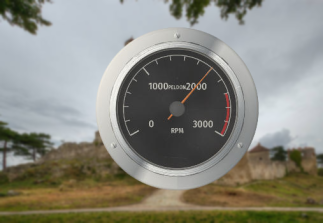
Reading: value=2000 unit=rpm
